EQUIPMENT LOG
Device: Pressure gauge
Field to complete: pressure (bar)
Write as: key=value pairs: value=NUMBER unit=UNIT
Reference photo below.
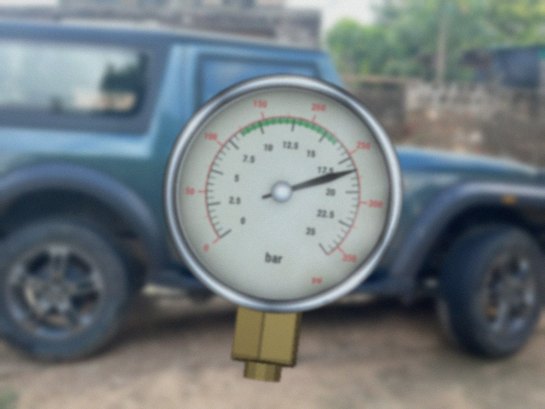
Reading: value=18.5 unit=bar
